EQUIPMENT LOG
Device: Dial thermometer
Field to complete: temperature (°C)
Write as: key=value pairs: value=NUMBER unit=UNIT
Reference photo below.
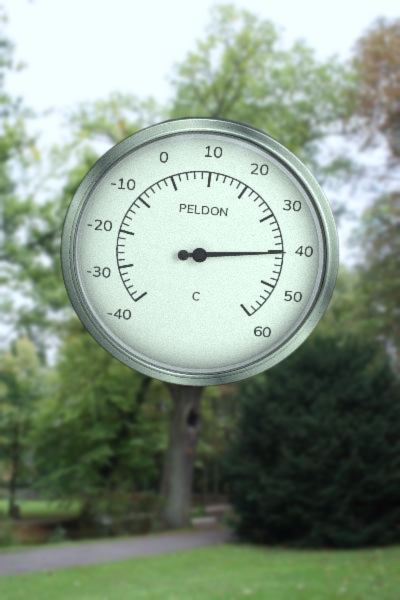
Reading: value=40 unit=°C
